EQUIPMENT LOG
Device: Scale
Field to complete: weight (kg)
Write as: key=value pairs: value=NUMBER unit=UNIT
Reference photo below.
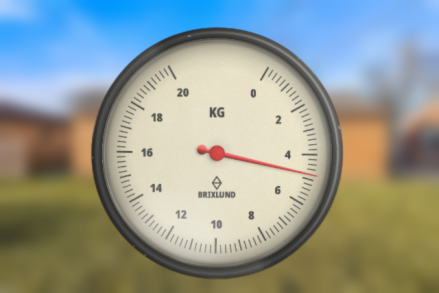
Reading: value=4.8 unit=kg
